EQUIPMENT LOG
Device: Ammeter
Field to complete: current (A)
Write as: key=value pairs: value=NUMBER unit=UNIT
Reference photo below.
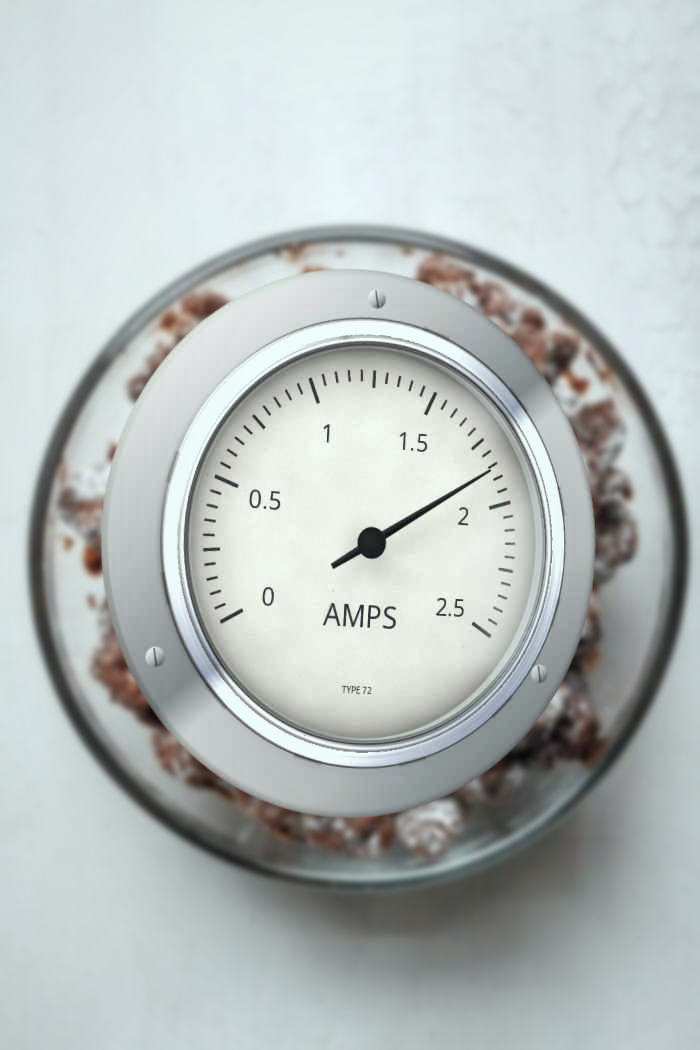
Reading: value=1.85 unit=A
